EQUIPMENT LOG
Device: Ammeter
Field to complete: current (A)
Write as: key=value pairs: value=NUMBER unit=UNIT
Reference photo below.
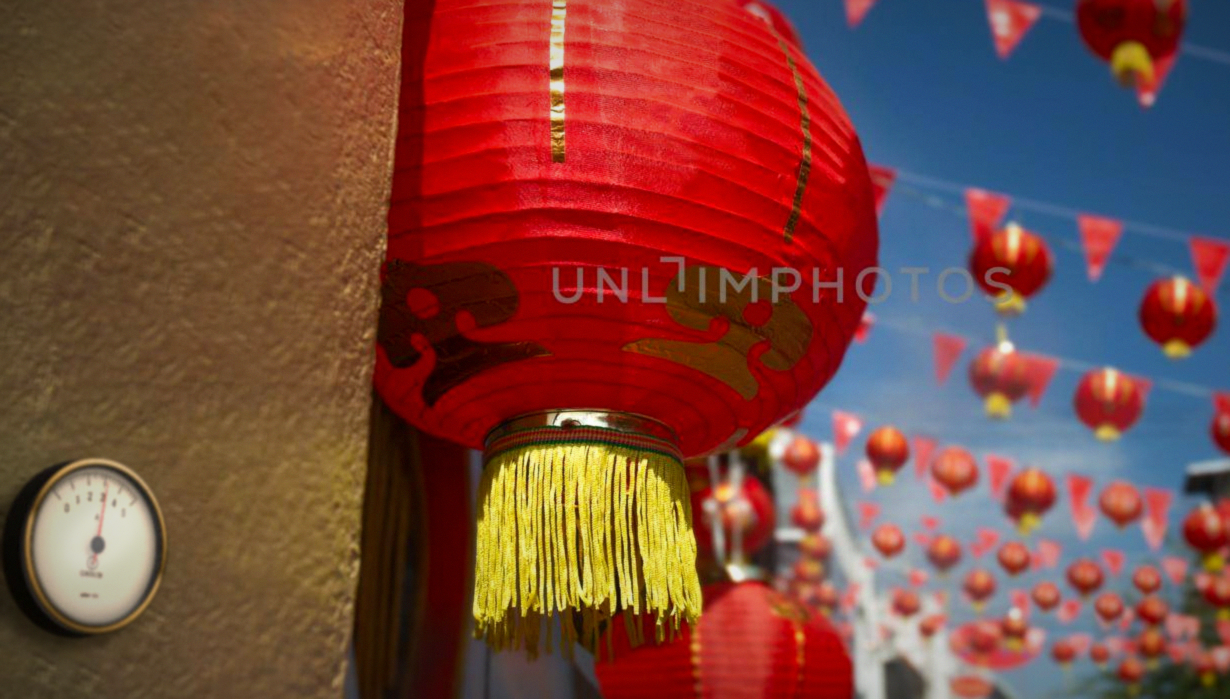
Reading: value=3 unit=A
